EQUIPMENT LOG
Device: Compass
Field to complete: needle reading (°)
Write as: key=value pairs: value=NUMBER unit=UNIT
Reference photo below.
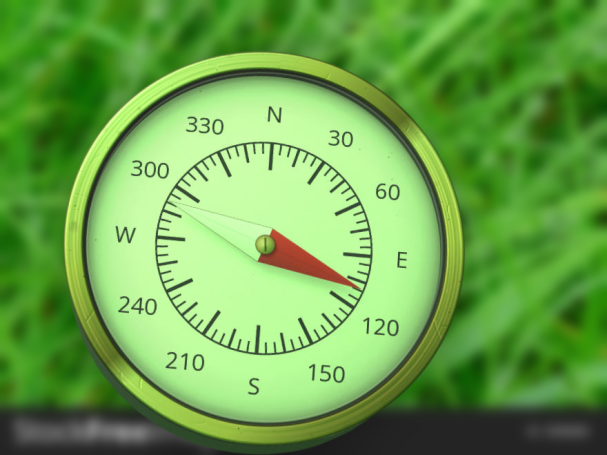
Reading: value=110 unit=°
